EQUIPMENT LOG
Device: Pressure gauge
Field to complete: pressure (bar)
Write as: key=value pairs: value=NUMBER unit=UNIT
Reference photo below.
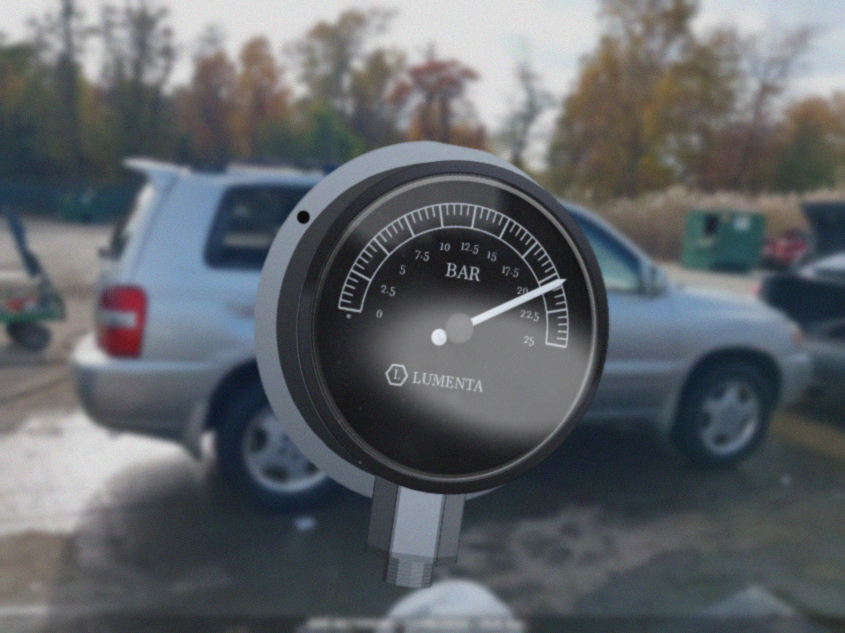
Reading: value=20.5 unit=bar
